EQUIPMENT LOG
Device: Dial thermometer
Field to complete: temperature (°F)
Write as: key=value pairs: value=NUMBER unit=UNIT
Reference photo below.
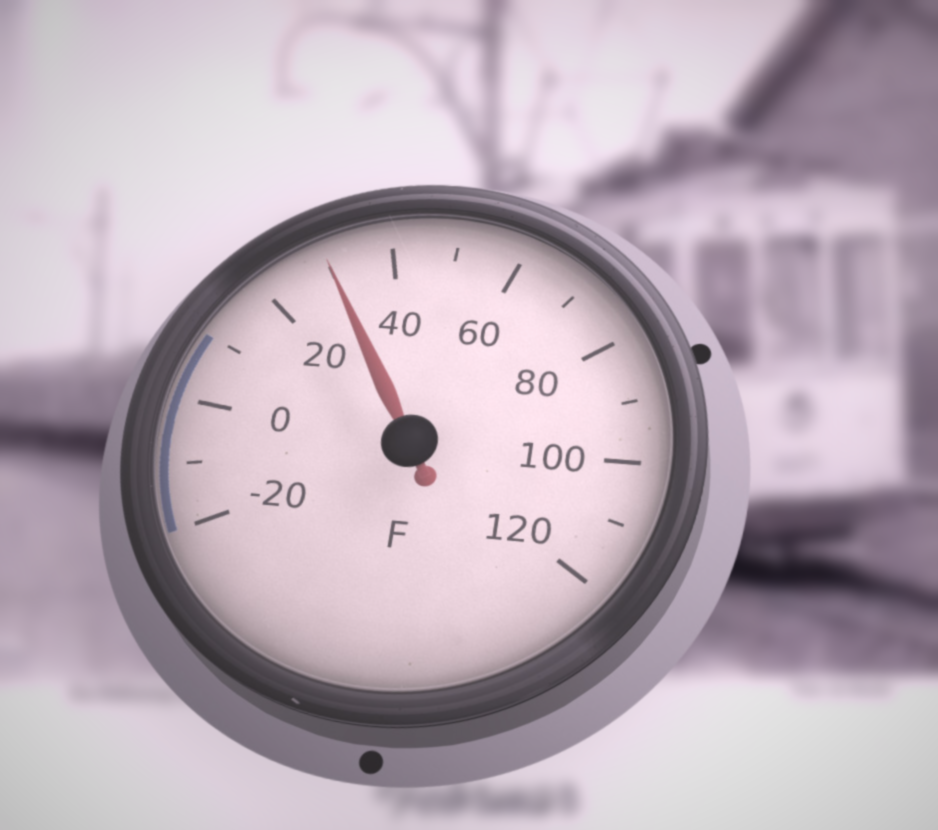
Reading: value=30 unit=°F
